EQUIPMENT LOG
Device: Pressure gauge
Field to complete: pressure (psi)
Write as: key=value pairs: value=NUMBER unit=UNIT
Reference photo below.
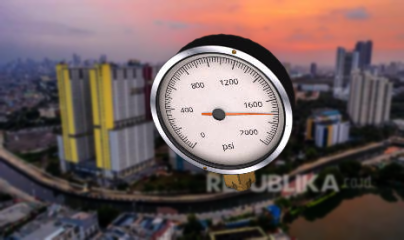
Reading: value=1700 unit=psi
